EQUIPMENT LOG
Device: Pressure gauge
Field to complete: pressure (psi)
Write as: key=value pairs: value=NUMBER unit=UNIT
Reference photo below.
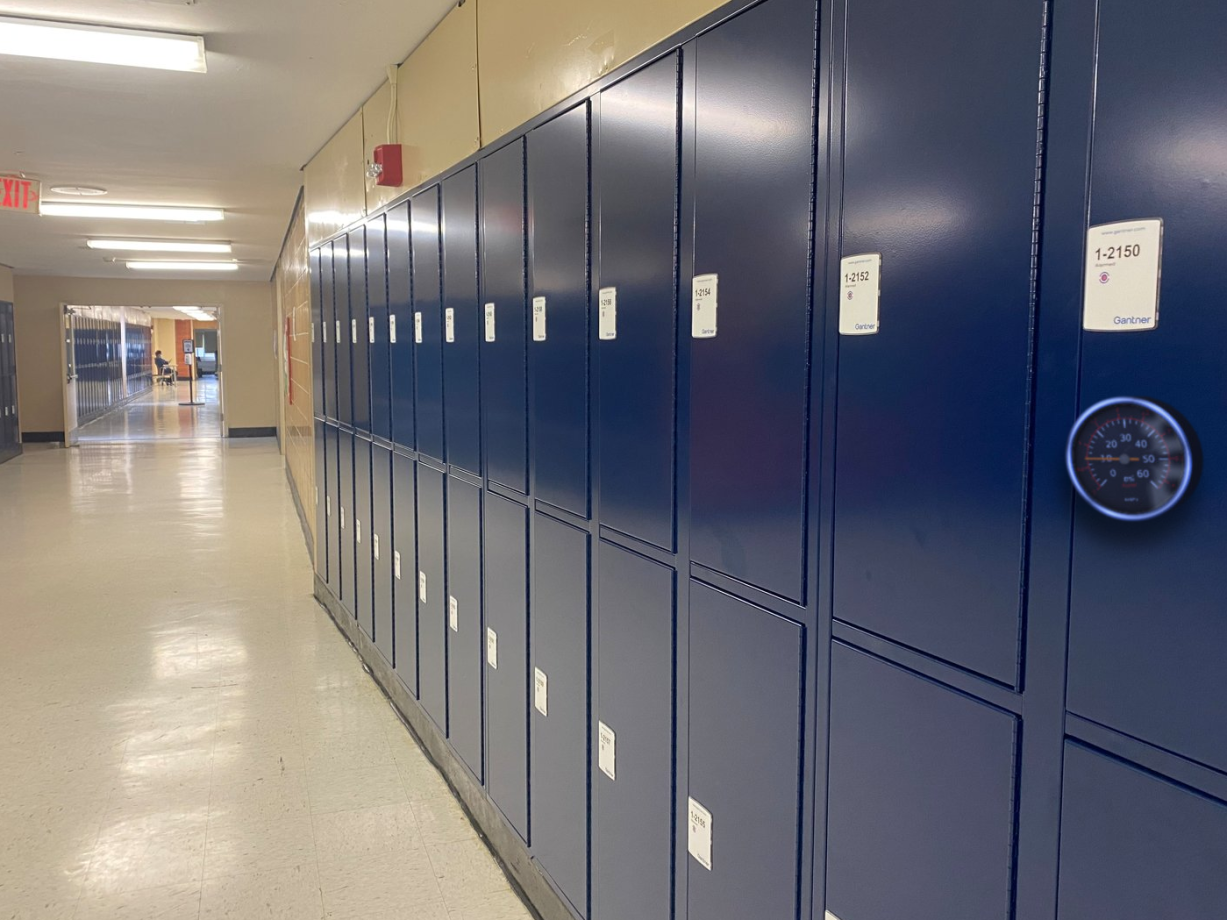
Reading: value=10 unit=psi
